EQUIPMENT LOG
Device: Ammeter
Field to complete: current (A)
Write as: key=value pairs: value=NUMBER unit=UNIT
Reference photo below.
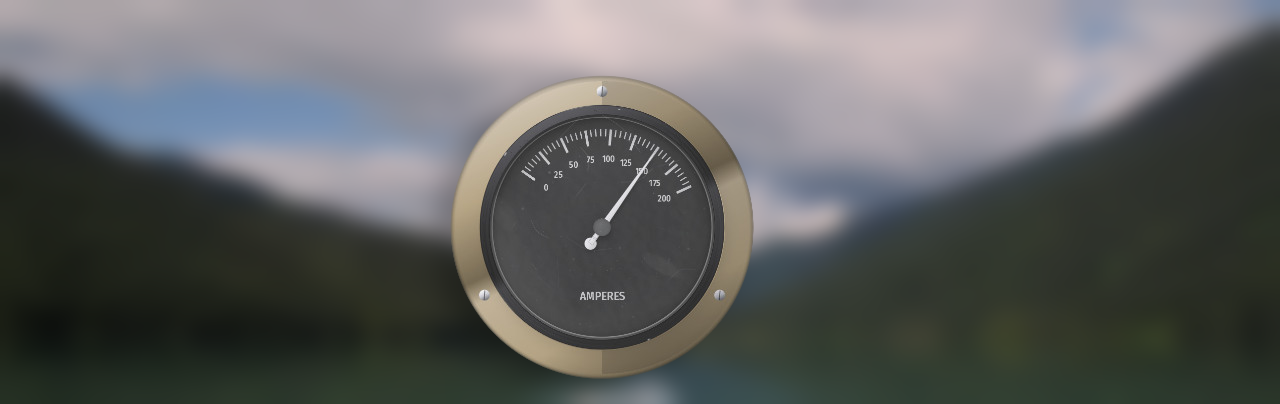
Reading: value=150 unit=A
